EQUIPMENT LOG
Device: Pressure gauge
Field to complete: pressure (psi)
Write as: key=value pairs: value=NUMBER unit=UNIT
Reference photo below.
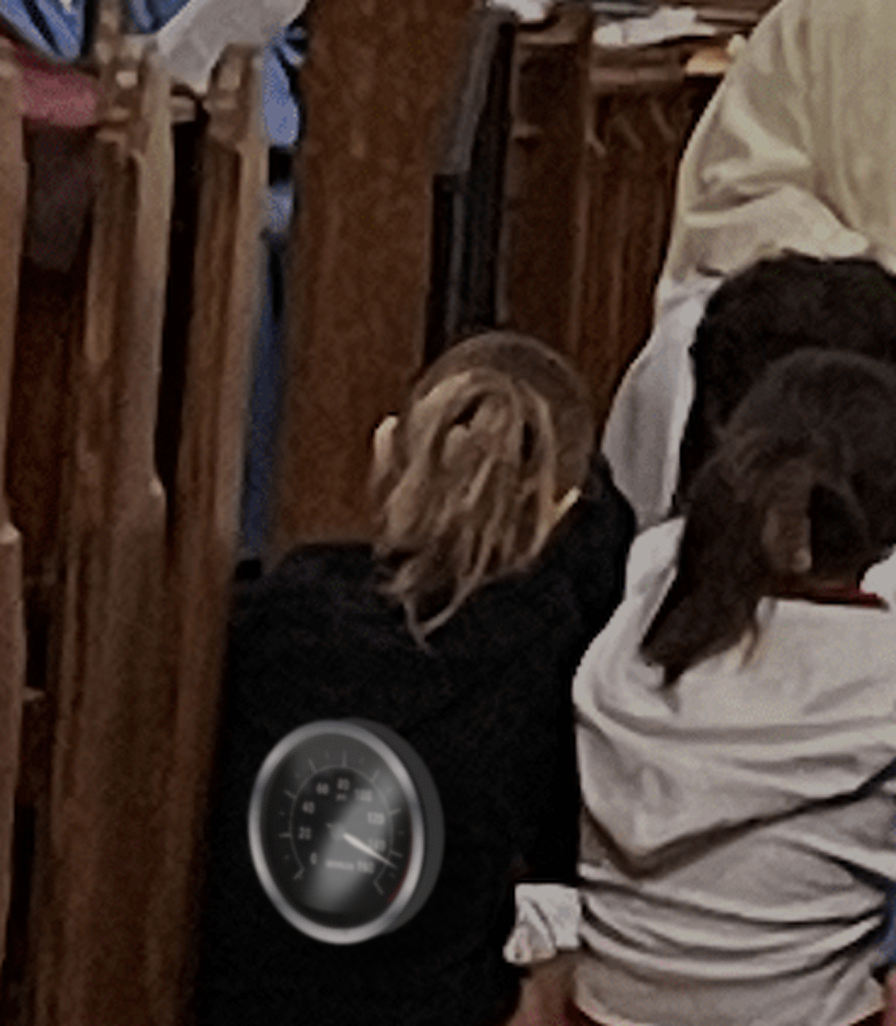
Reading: value=145 unit=psi
